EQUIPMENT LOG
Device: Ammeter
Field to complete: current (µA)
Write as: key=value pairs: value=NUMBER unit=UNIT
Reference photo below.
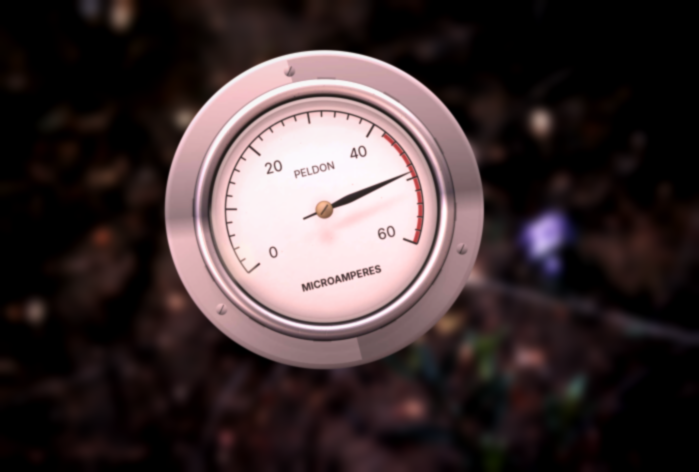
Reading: value=49 unit=µA
